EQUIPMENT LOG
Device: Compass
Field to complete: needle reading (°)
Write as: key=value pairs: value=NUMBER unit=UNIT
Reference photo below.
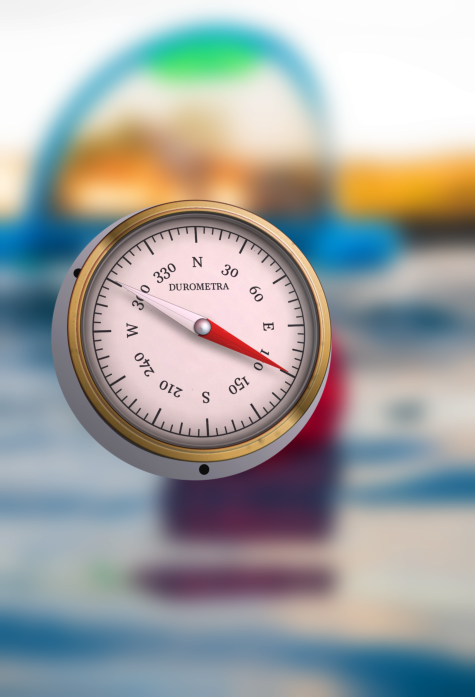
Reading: value=120 unit=°
